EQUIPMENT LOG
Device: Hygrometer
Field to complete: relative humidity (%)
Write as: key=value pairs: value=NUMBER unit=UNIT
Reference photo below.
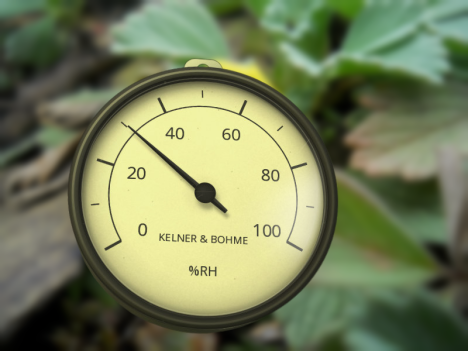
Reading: value=30 unit=%
